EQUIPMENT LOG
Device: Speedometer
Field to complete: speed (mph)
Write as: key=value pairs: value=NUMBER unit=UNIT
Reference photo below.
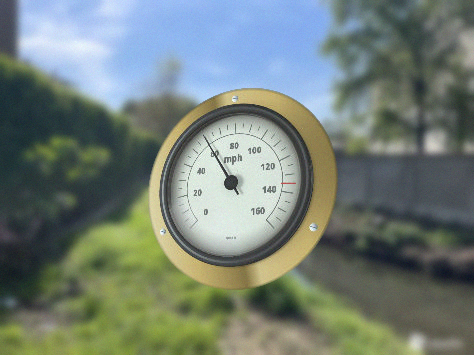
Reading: value=60 unit=mph
